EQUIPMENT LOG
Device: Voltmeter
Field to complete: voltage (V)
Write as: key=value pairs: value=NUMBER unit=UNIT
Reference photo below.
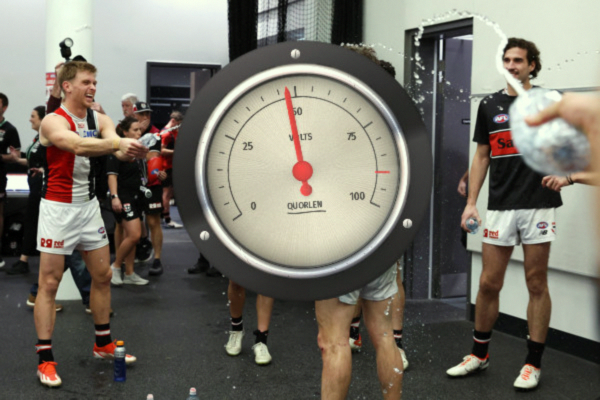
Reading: value=47.5 unit=V
